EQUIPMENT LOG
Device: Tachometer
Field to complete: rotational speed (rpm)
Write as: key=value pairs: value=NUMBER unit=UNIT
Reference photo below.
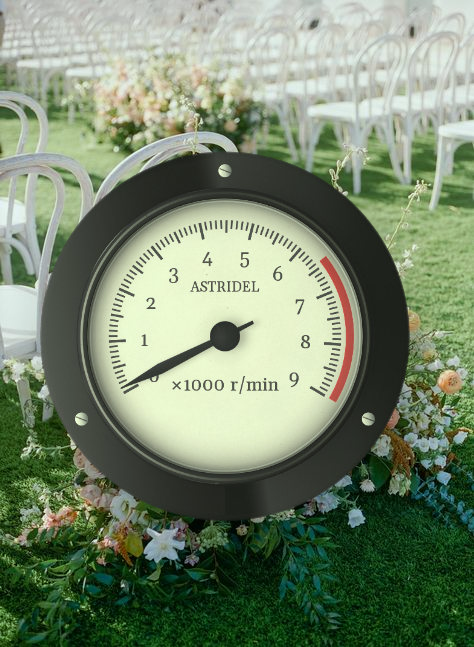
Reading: value=100 unit=rpm
